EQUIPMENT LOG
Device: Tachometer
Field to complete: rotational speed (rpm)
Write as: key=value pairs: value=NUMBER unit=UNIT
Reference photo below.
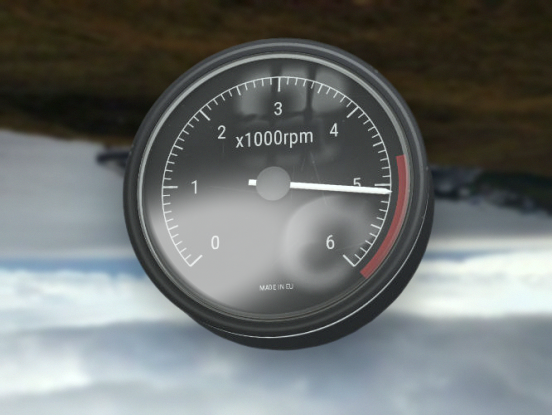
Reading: value=5100 unit=rpm
